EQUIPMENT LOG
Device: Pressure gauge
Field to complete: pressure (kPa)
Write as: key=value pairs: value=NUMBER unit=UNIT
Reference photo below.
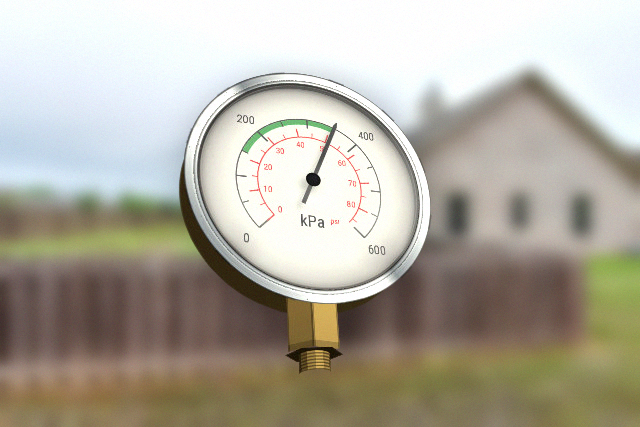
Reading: value=350 unit=kPa
